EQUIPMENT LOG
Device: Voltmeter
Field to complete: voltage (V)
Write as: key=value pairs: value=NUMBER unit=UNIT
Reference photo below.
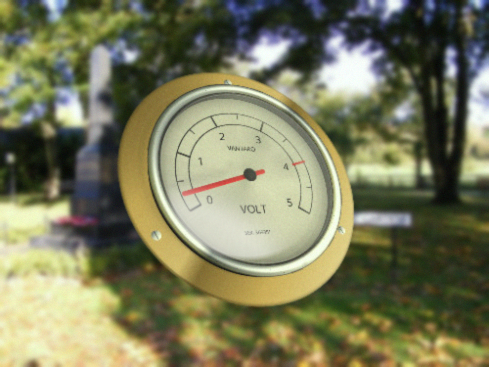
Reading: value=0.25 unit=V
